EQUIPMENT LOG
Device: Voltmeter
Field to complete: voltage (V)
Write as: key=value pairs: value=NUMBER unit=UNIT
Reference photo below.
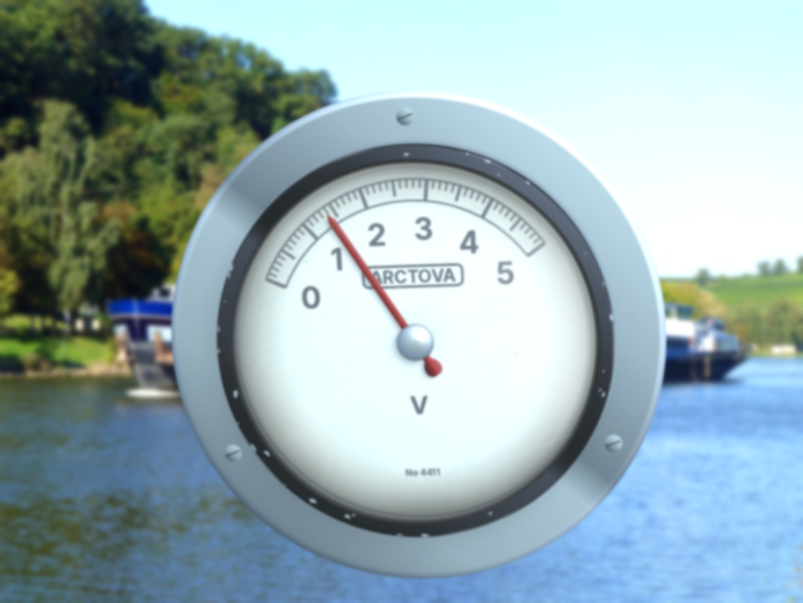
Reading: value=1.4 unit=V
